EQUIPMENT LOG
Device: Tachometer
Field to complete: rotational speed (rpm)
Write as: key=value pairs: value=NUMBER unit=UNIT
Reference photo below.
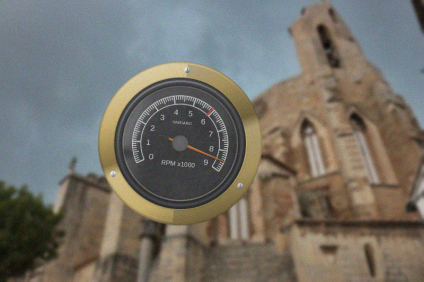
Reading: value=8500 unit=rpm
